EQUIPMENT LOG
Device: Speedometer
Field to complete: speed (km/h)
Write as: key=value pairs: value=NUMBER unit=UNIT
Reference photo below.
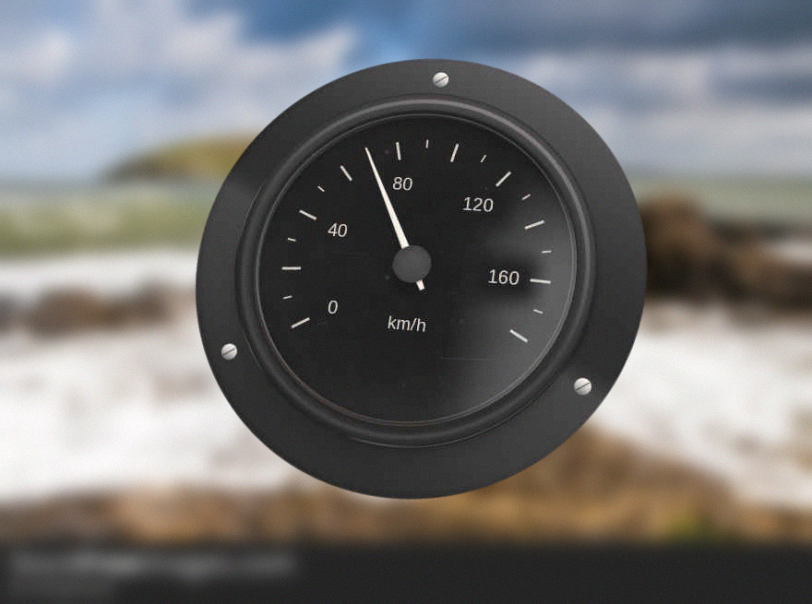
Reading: value=70 unit=km/h
